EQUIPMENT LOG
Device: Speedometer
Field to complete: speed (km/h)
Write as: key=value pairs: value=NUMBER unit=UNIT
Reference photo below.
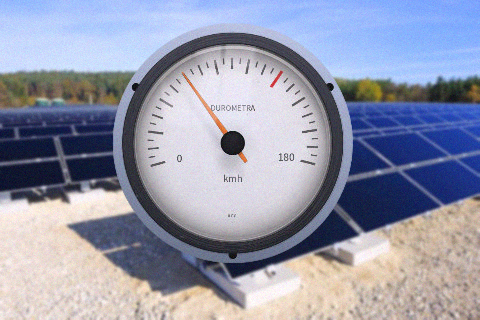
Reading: value=60 unit=km/h
